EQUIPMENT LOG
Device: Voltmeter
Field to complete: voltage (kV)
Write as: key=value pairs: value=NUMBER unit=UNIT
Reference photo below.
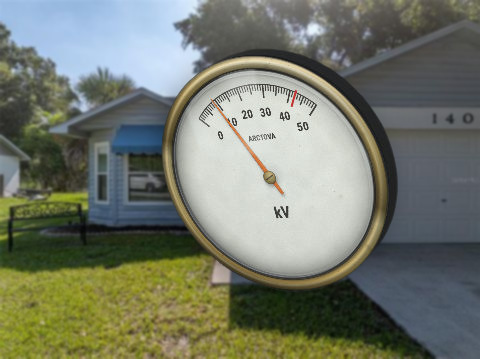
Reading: value=10 unit=kV
